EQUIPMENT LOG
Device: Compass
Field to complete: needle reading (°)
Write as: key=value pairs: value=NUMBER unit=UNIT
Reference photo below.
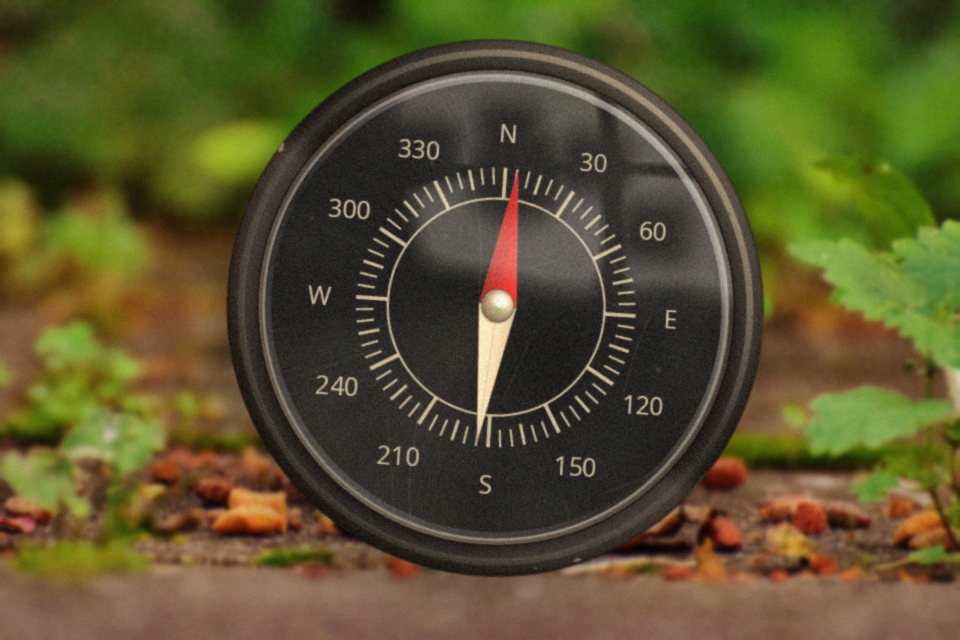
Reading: value=5 unit=°
